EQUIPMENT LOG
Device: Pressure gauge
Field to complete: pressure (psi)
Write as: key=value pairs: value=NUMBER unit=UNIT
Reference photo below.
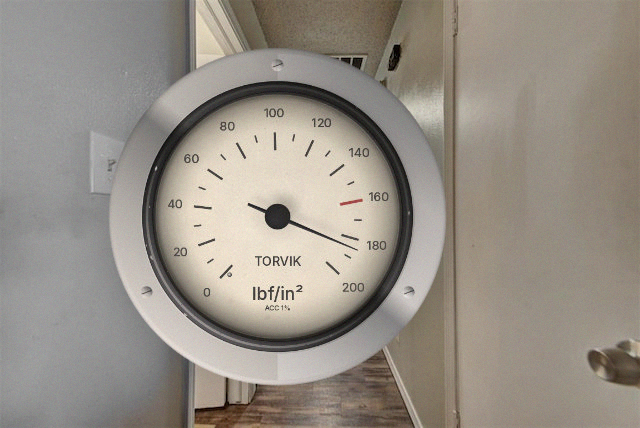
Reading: value=185 unit=psi
